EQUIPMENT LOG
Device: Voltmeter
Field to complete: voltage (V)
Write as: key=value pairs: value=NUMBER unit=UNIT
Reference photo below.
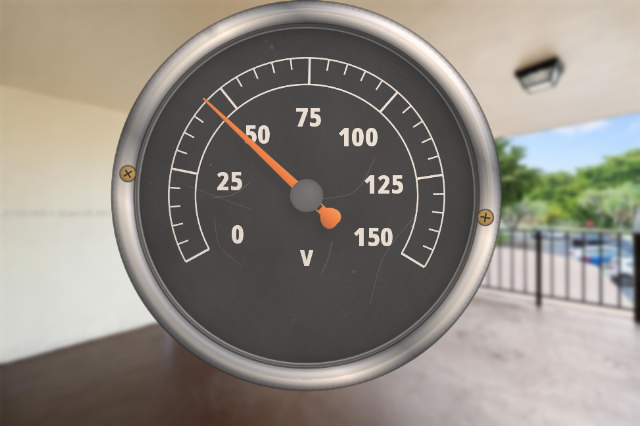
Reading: value=45 unit=V
